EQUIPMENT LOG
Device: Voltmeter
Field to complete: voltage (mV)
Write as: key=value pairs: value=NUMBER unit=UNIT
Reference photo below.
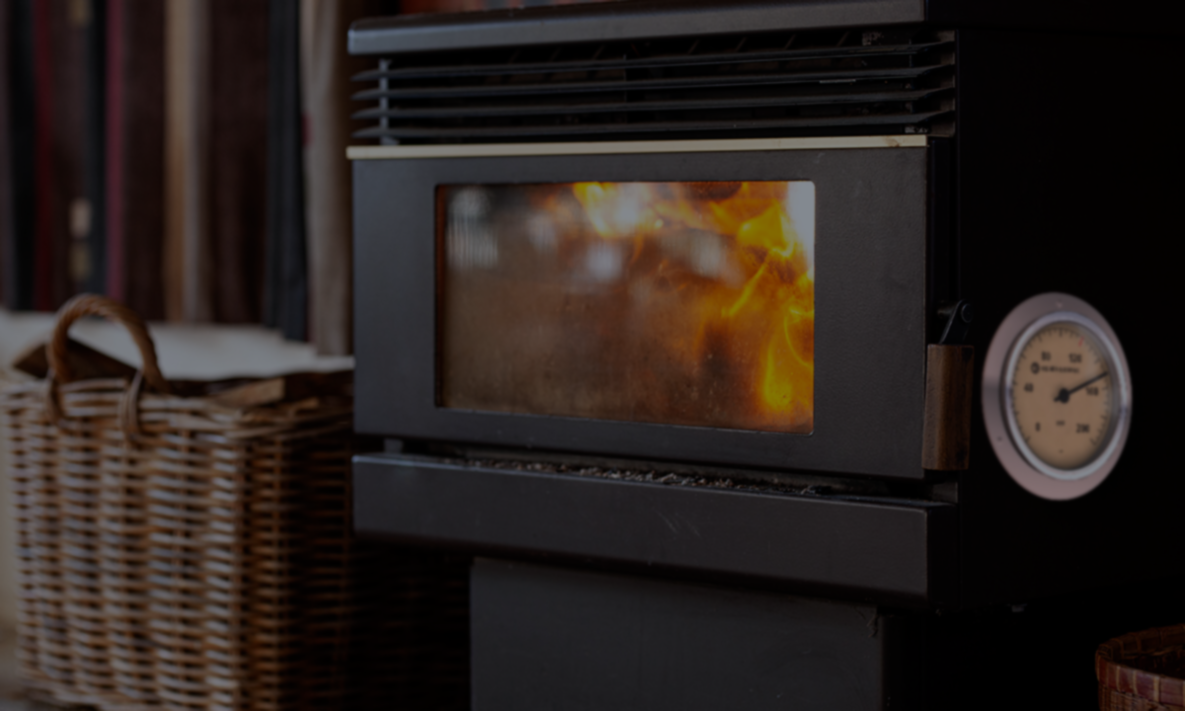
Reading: value=150 unit=mV
